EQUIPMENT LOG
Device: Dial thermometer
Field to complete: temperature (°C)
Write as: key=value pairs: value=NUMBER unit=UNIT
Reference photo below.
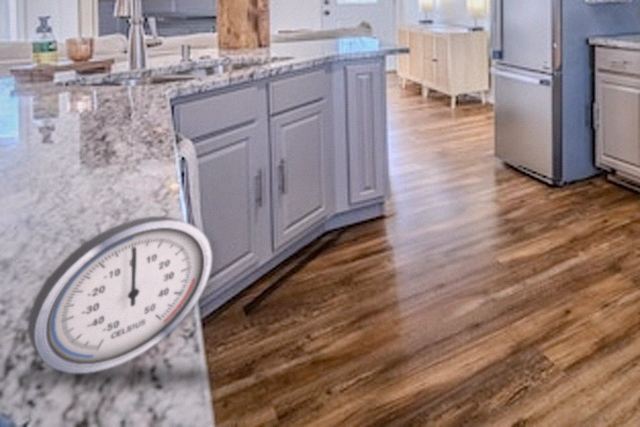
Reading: value=0 unit=°C
